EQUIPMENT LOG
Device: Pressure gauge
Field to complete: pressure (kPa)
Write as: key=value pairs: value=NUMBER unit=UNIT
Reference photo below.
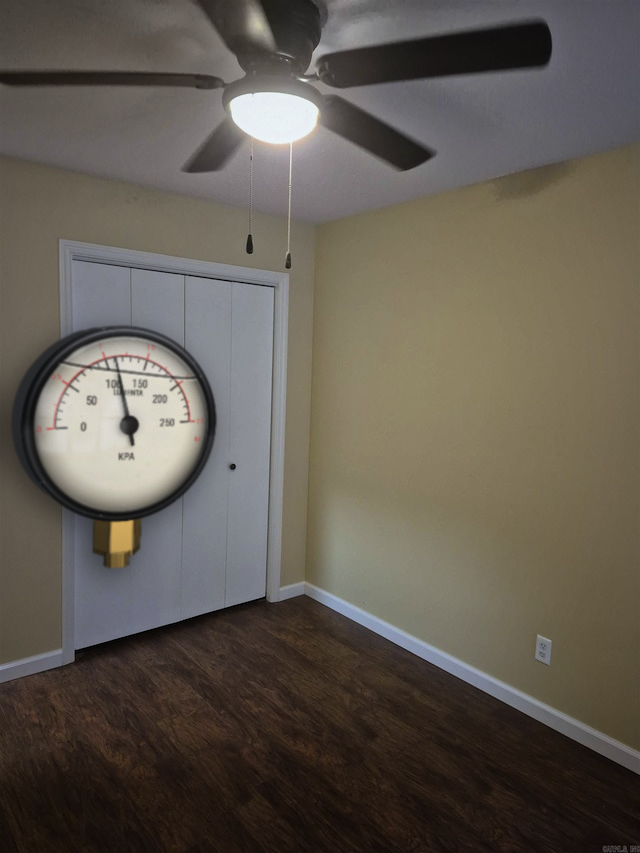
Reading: value=110 unit=kPa
